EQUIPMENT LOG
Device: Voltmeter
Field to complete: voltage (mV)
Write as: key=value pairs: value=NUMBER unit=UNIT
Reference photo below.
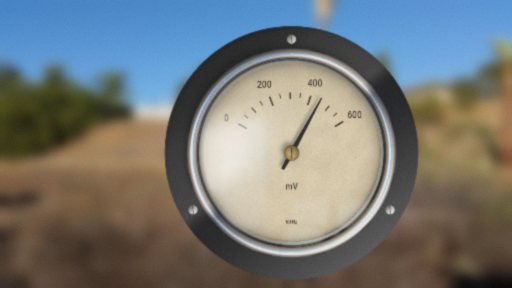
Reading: value=450 unit=mV
